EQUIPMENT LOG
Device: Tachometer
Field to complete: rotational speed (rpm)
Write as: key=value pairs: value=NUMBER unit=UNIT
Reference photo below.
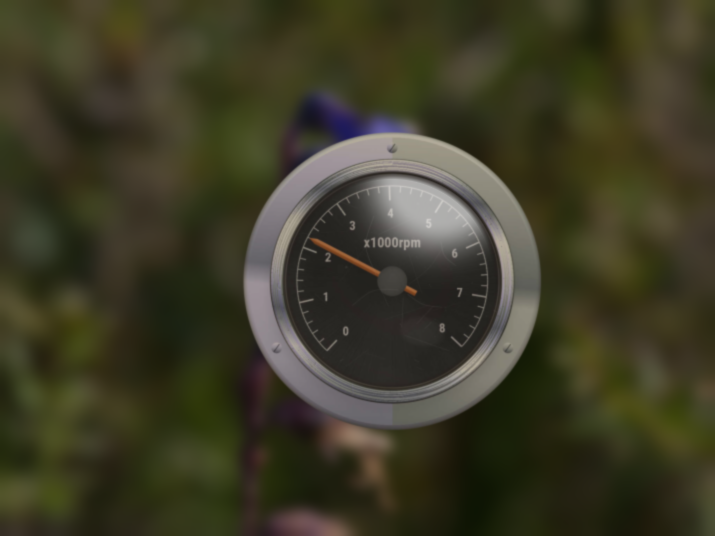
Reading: value=2200 unit=rpm
